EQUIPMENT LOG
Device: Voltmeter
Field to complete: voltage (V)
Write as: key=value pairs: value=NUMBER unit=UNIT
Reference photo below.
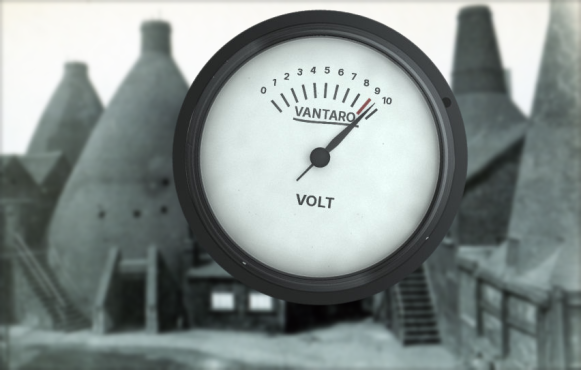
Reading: value=9.5 unit=V
